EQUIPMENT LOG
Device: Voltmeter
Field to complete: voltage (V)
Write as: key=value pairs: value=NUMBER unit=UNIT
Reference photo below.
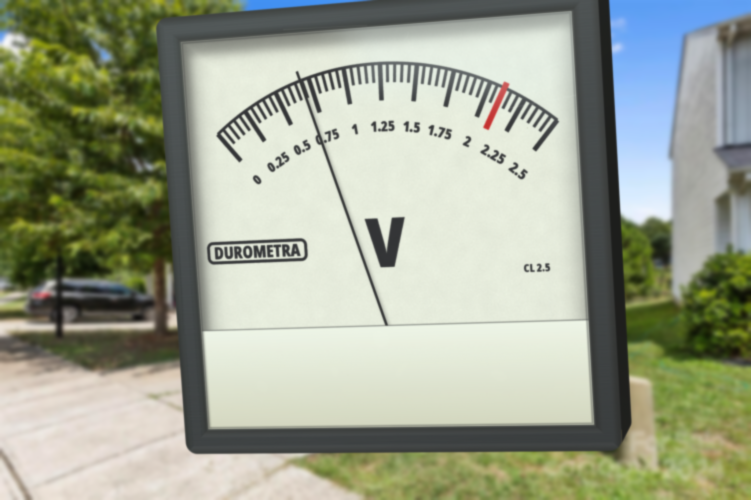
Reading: value=0.7 unit=V
